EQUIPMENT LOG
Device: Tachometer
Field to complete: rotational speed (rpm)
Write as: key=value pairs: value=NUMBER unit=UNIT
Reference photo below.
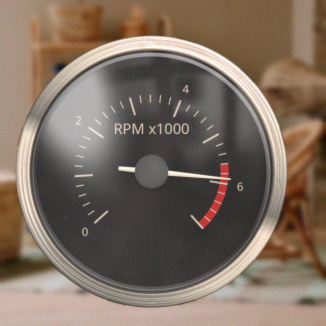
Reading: value=5900 unit=rpm
